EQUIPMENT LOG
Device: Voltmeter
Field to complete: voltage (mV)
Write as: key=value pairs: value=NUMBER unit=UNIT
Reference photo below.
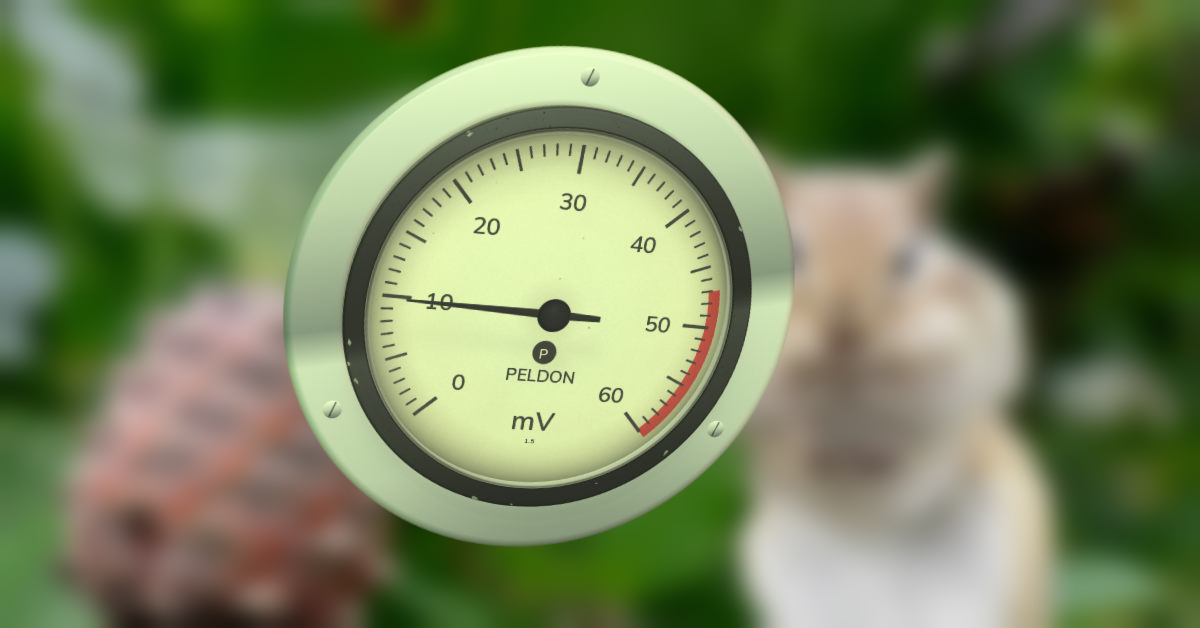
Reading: value=10 unit=mV
